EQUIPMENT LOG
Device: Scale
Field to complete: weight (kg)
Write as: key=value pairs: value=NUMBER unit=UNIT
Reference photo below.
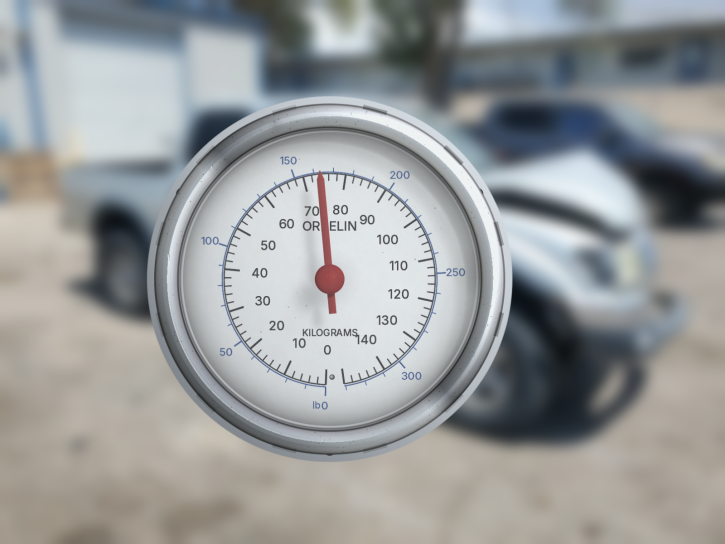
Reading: value=74 unit=kg
